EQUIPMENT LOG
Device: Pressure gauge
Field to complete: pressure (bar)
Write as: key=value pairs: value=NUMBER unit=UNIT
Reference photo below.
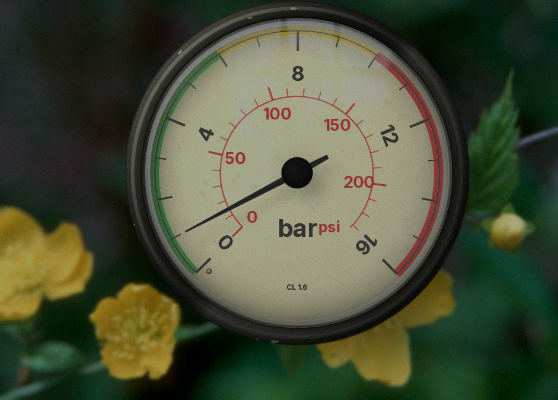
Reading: value=1 unit=bar
